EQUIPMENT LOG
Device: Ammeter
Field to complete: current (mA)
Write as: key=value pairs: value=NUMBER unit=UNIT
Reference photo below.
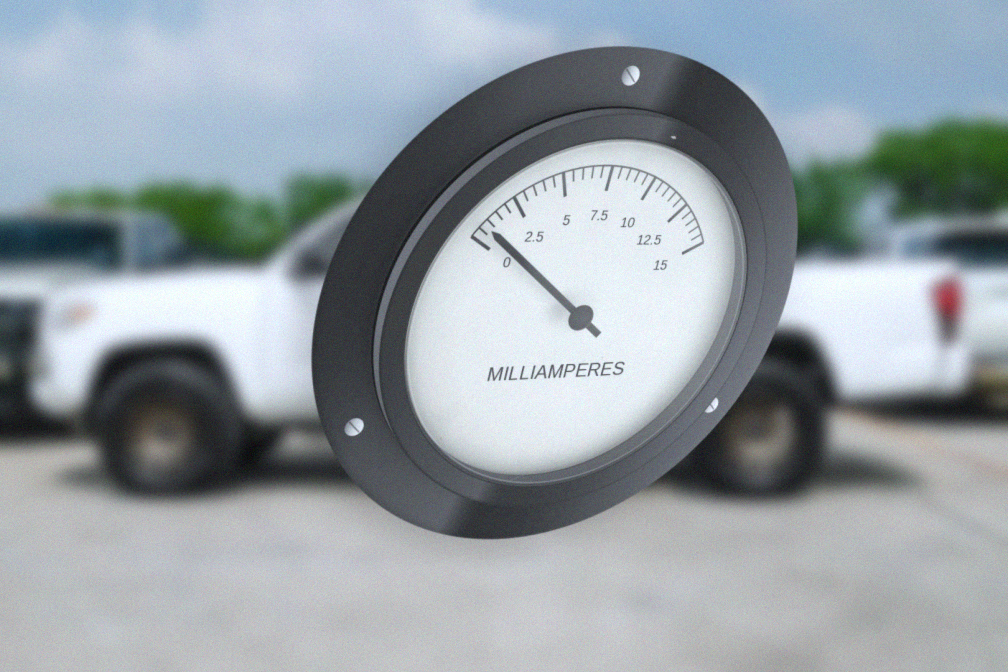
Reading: value=0.75 unit=mA
